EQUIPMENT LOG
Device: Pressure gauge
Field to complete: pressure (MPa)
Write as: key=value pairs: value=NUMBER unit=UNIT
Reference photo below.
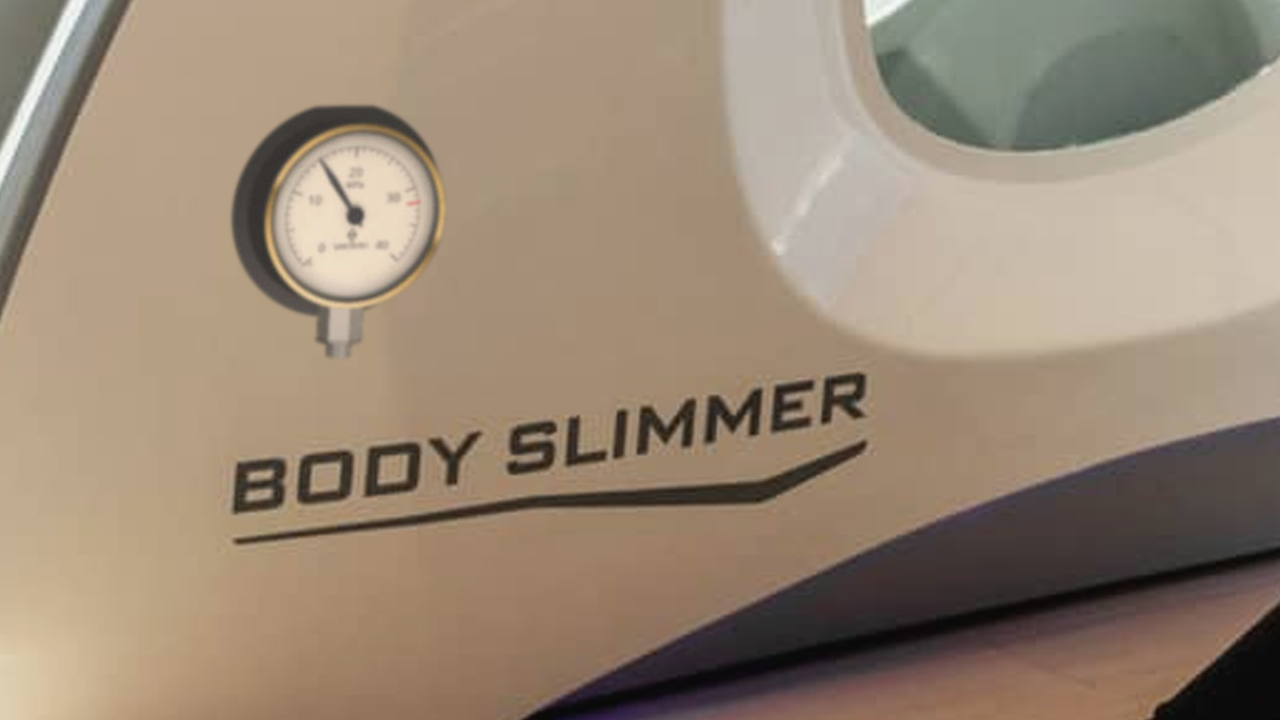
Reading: value=15 unit=MPa
